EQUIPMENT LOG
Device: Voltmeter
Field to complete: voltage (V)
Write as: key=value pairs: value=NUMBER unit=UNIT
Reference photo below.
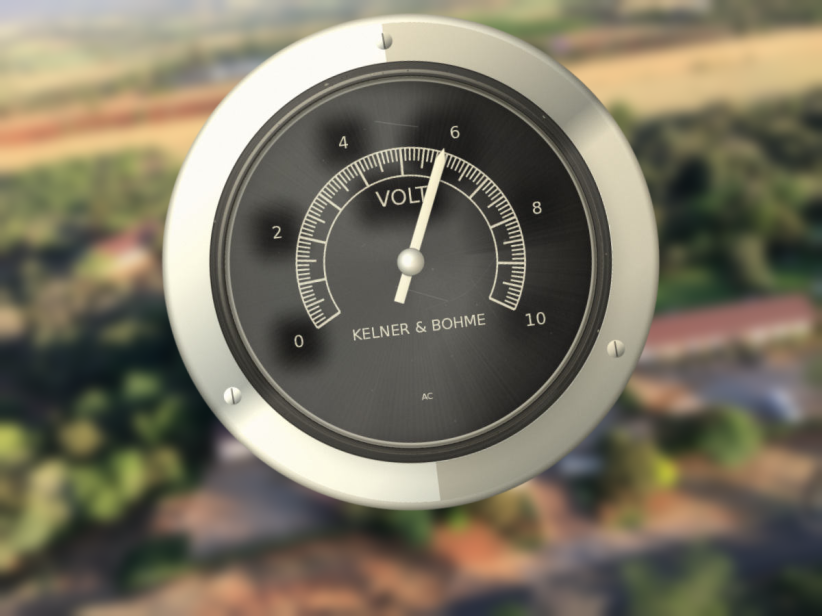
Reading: value=5.9 unit=V
